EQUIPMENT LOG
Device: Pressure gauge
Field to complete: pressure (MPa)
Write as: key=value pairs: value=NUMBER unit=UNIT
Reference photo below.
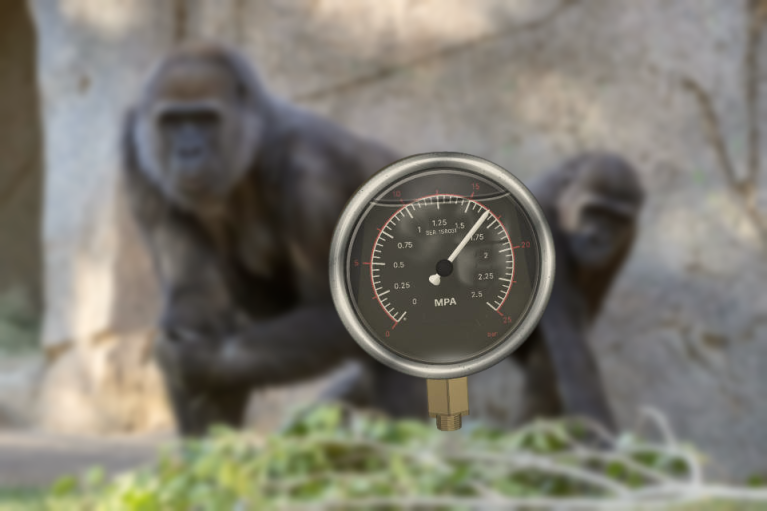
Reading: value=1.65 unit=MPa
